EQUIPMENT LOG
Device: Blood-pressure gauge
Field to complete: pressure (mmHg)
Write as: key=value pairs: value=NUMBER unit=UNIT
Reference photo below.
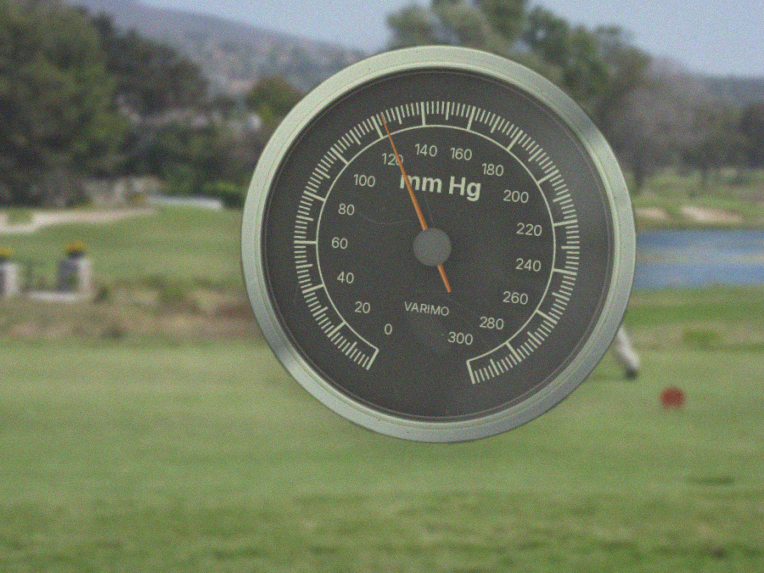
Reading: value=124 unit=mmHg
